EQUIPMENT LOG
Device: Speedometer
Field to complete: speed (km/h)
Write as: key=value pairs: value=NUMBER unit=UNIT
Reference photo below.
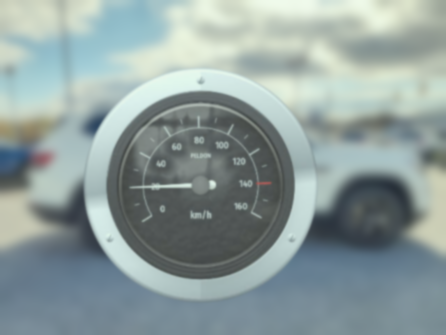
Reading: value=20 unit=km/h
